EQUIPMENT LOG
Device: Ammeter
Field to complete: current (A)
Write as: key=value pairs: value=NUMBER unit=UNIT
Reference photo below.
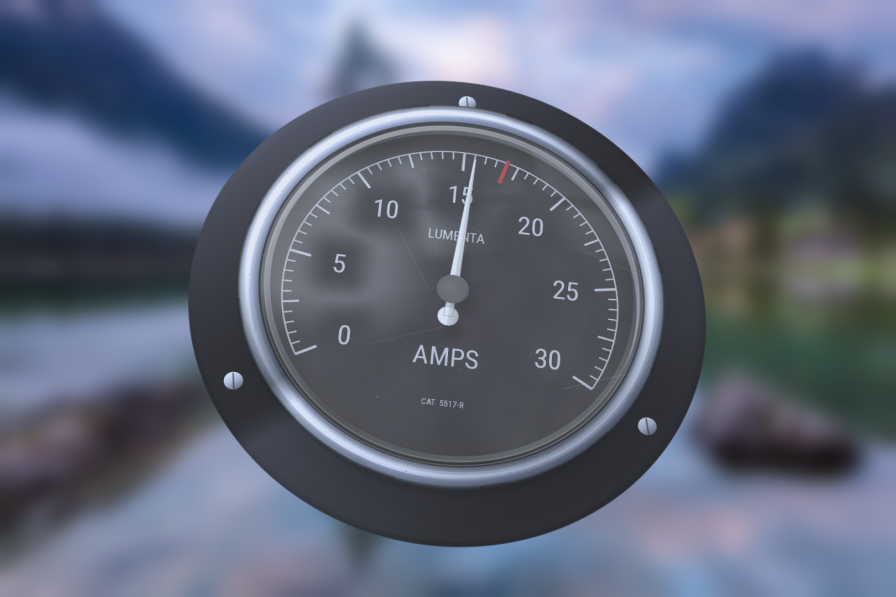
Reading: value=15.5 unit=A
